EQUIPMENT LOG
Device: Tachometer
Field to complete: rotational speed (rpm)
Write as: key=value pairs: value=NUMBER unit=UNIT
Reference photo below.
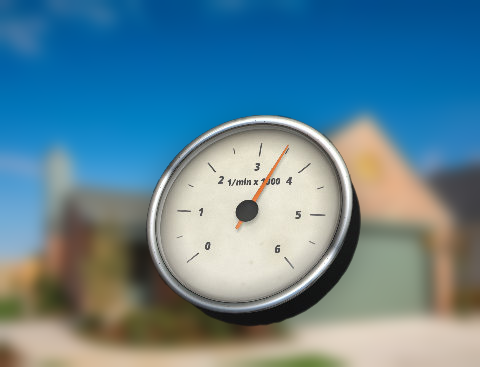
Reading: value=3500 unit=rpm
